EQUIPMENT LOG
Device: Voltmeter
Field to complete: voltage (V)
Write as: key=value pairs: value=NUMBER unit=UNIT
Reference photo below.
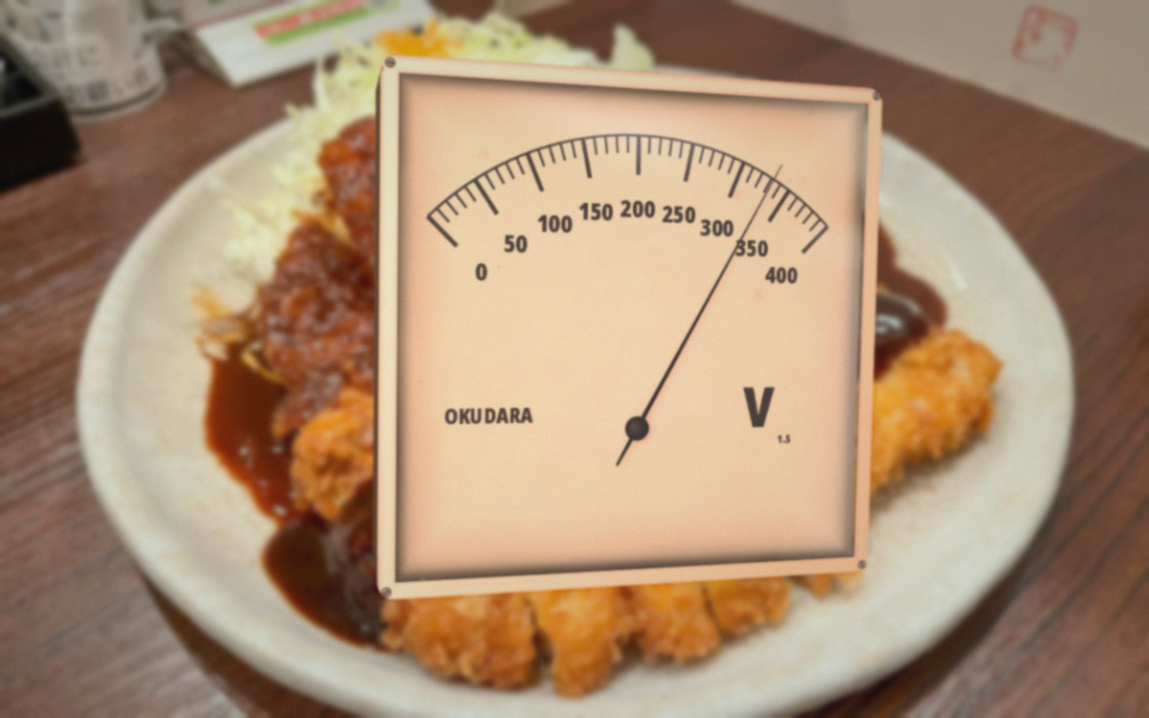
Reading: value=330 unit=V
